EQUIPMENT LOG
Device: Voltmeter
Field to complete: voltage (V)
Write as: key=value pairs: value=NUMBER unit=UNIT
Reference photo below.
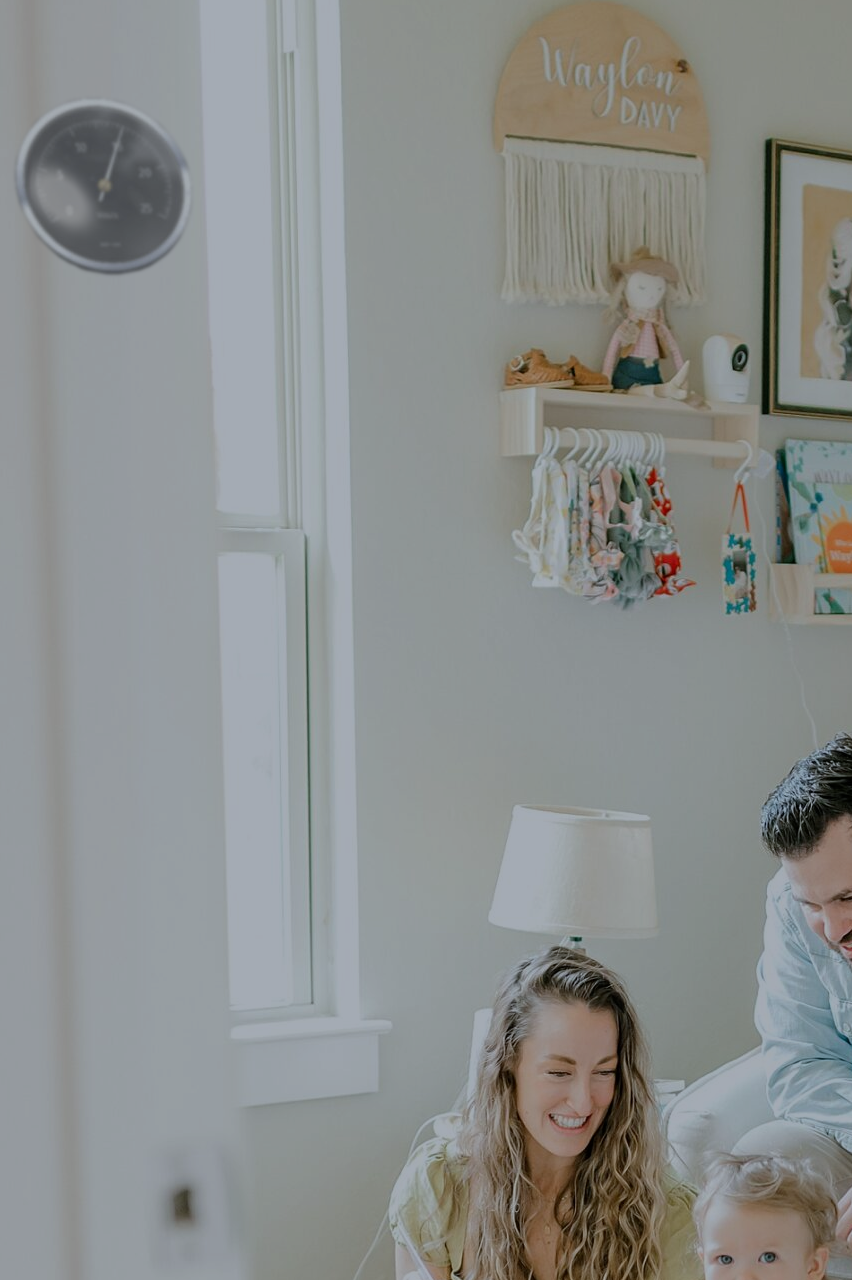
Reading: value=15 unit=V
